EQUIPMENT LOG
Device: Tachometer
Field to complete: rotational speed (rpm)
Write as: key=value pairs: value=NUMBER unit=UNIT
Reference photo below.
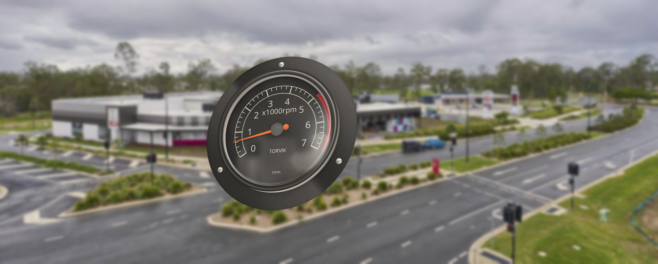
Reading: value=600 unit=rpm
